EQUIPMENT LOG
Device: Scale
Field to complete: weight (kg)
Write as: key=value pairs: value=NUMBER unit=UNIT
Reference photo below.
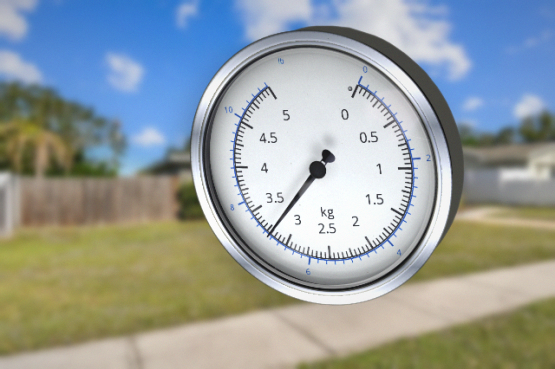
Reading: value=3.2 unit=kg
